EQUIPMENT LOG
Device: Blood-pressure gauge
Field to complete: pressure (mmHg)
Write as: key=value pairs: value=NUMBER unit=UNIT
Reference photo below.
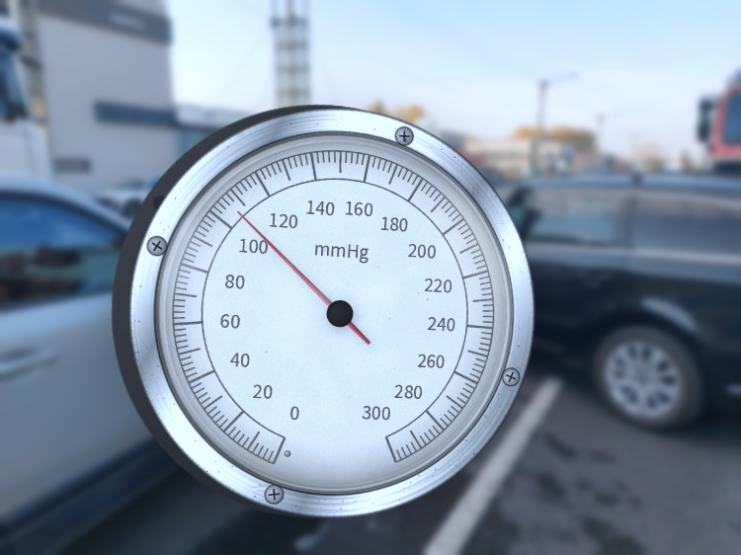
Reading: value=106 unit=mmHg
